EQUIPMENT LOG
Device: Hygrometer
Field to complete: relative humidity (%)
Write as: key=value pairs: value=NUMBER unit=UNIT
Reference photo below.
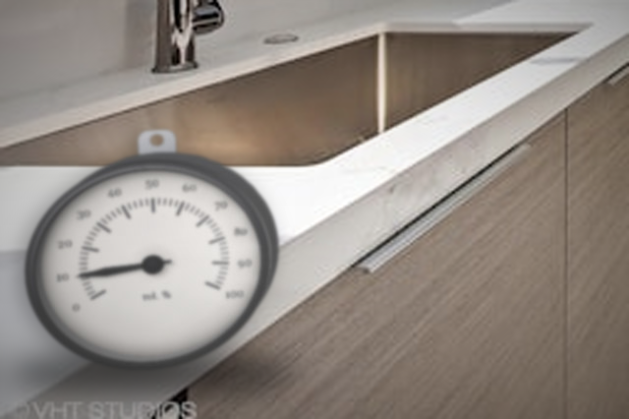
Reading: value=10 unit=%
